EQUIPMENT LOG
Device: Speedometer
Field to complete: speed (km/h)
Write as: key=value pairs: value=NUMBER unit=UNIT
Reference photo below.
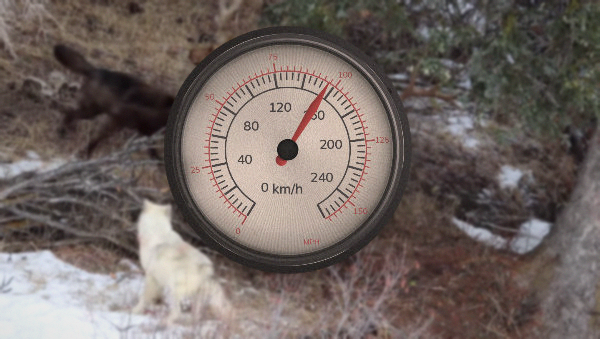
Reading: value=156 unit=km/h
